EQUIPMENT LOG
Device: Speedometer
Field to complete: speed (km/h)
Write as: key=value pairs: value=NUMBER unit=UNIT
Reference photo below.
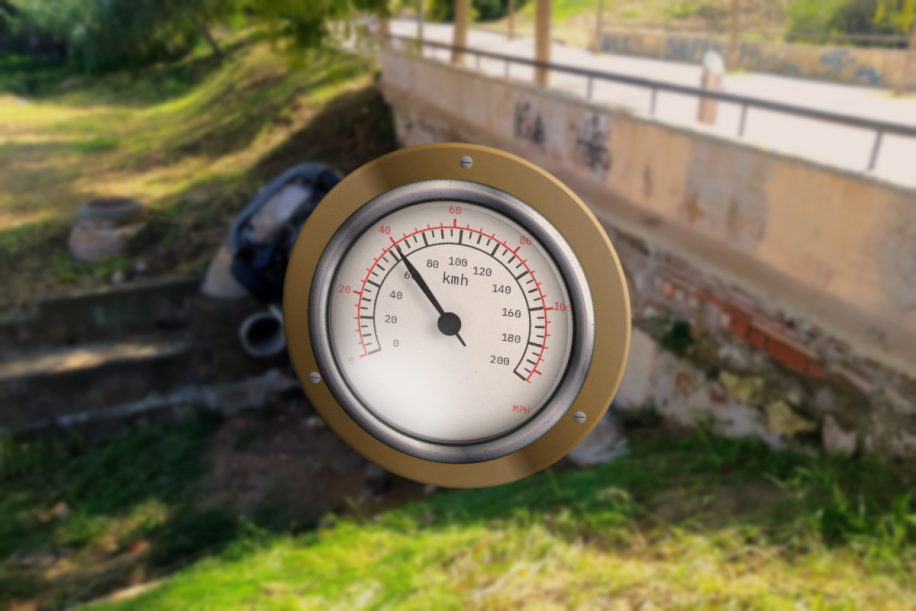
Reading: value=65 unit=km/h
